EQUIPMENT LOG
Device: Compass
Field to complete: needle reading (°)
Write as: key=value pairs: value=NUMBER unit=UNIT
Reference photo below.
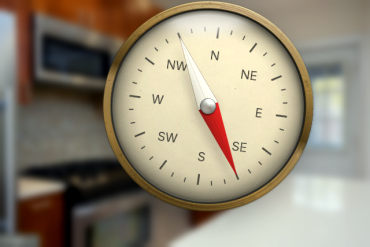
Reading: value=150 unit=°
